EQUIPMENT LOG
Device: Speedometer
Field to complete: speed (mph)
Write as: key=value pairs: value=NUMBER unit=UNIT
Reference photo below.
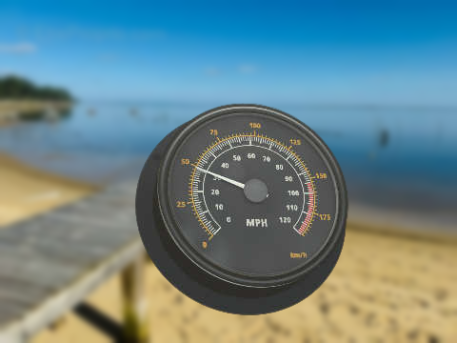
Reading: value=30 unit=mph
